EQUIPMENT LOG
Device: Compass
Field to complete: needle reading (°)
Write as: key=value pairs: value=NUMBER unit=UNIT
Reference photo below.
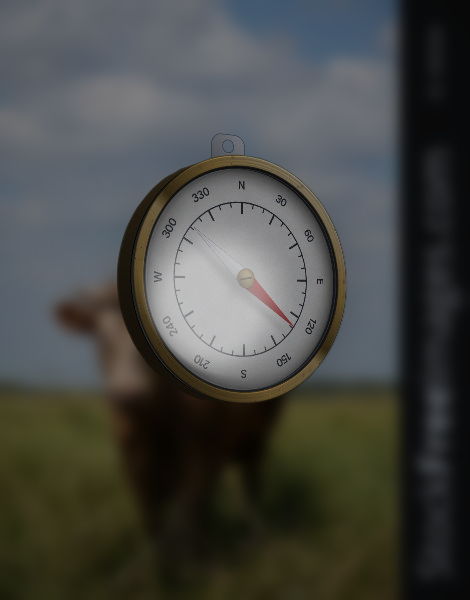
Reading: value=130 unit=°
